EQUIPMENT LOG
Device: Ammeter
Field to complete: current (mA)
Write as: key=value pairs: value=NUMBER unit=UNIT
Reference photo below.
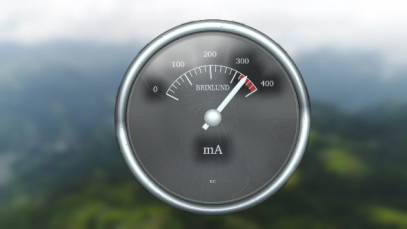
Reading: value=340 unit=mA
